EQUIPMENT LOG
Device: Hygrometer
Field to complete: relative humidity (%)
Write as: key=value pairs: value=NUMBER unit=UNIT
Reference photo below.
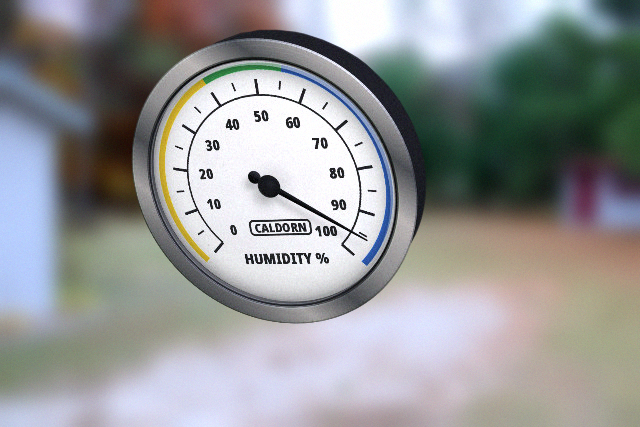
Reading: value=95 unit=%
